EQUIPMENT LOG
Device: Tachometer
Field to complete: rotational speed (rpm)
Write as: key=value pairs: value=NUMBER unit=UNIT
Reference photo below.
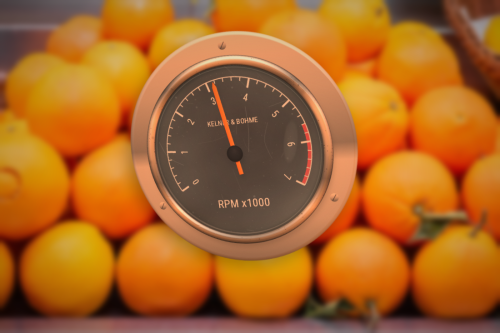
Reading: value=3200 unit=rpm
